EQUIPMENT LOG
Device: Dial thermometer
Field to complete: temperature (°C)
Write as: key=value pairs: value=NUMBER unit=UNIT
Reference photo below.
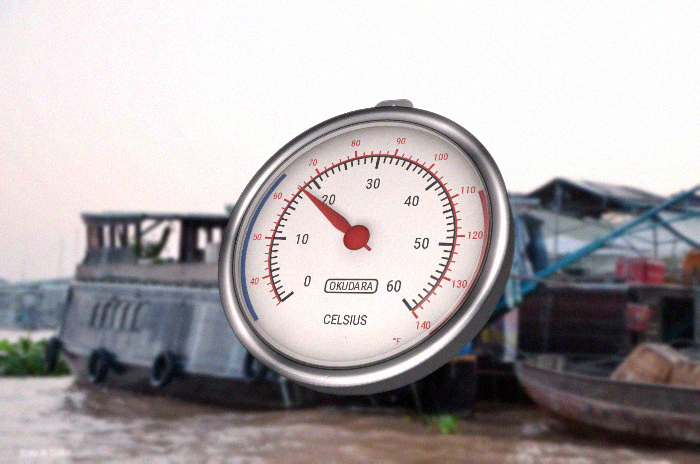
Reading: value=18 unit=°C
